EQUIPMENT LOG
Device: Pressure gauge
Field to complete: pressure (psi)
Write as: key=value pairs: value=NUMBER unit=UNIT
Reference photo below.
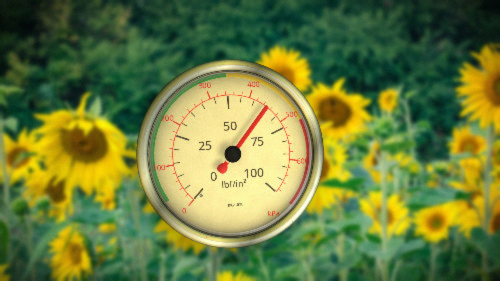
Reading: value=65 unit=psi
